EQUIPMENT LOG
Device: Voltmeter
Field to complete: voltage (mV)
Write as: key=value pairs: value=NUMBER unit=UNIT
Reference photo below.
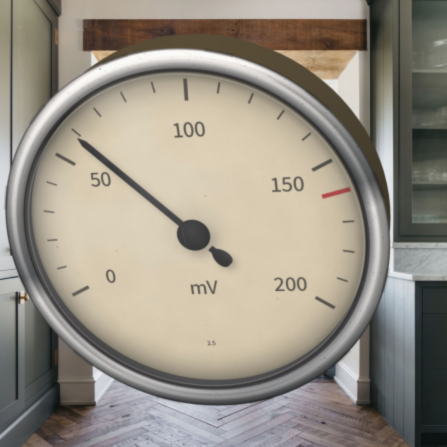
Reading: value=60 unit=mV
